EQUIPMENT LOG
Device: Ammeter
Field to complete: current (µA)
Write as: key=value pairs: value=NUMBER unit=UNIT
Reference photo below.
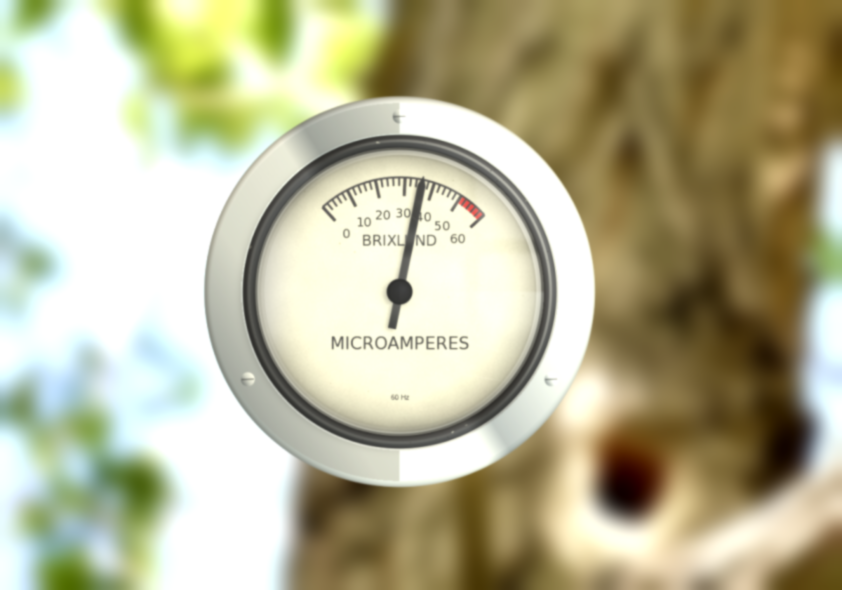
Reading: value=36 unit=µA
